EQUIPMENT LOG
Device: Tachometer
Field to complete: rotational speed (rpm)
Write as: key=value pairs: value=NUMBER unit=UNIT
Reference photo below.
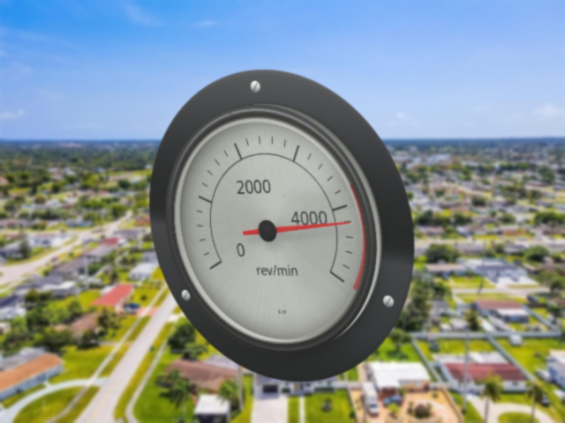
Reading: value=4200 unit=rpm
